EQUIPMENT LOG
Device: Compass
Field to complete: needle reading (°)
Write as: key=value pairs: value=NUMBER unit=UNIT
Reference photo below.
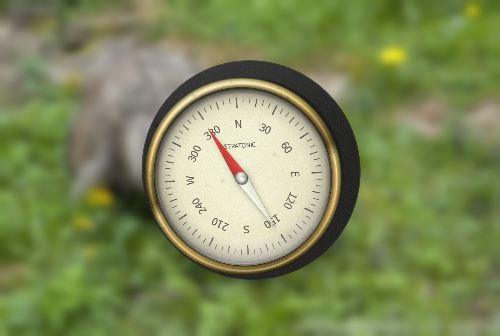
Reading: value=330 unit=°
